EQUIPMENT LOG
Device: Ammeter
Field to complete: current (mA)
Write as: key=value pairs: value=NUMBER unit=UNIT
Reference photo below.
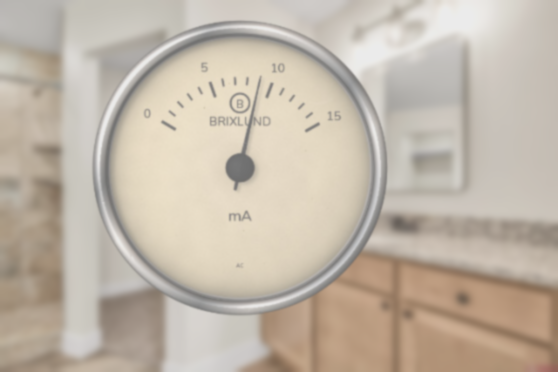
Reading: value=9 unit=mA
